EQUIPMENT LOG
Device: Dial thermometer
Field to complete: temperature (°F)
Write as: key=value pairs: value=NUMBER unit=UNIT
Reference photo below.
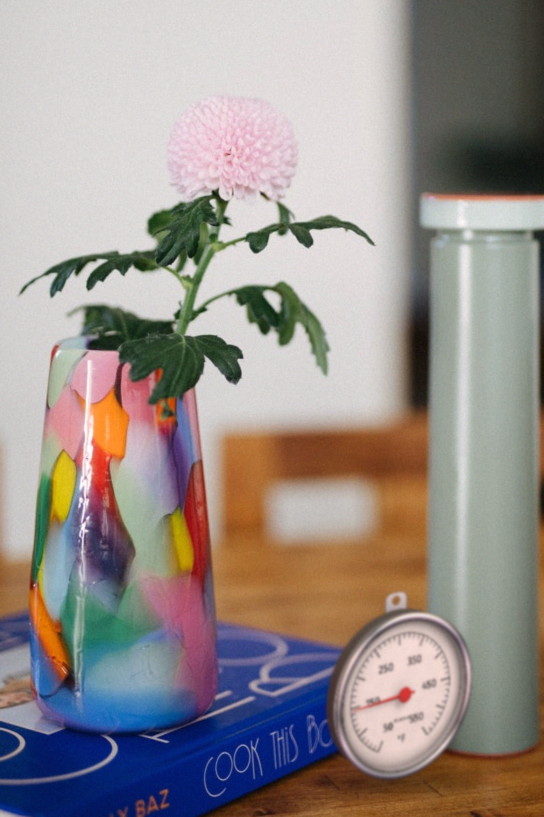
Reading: value=150 unit=°F
